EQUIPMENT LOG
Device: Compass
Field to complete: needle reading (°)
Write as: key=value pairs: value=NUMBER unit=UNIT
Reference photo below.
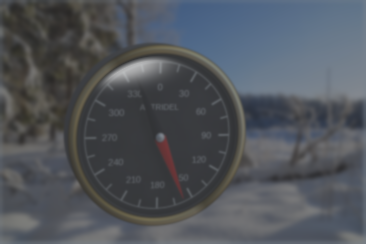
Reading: value=157.5 unit=°
